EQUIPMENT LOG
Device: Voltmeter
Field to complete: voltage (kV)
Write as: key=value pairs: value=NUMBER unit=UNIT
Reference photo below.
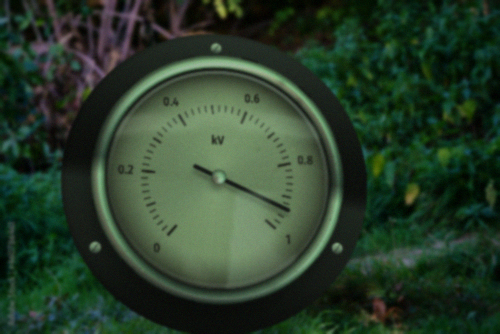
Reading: value=0.94 unit=kV
